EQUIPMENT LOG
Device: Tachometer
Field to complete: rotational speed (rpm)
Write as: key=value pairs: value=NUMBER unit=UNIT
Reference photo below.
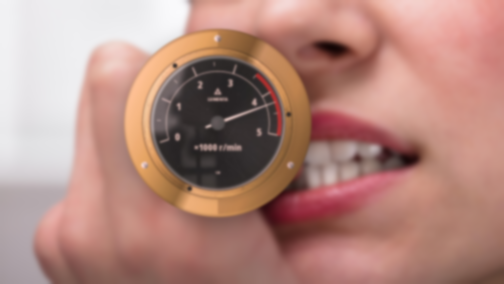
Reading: value=4250 unit=rpm
